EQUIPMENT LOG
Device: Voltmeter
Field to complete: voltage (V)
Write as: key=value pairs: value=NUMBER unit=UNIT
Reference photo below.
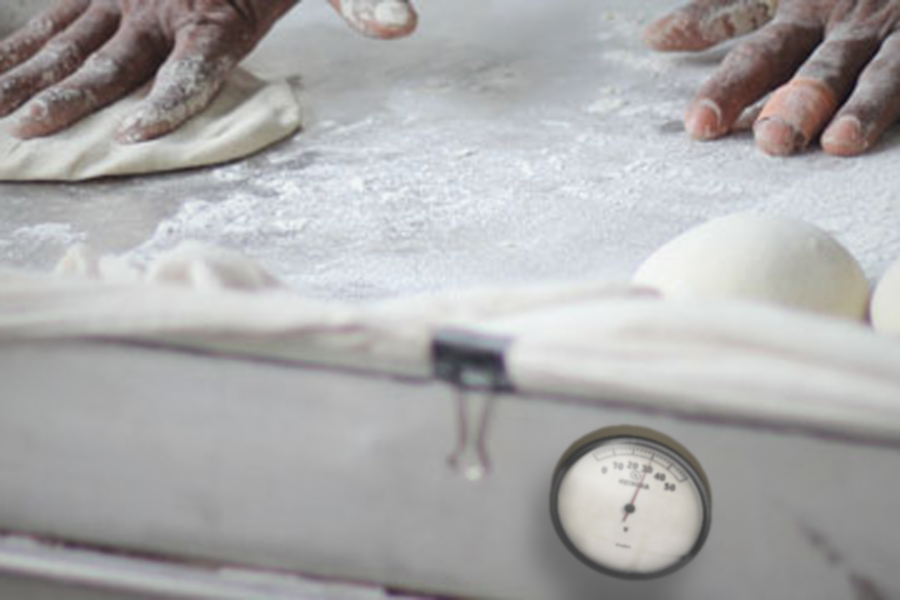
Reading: value=30 unit=V
